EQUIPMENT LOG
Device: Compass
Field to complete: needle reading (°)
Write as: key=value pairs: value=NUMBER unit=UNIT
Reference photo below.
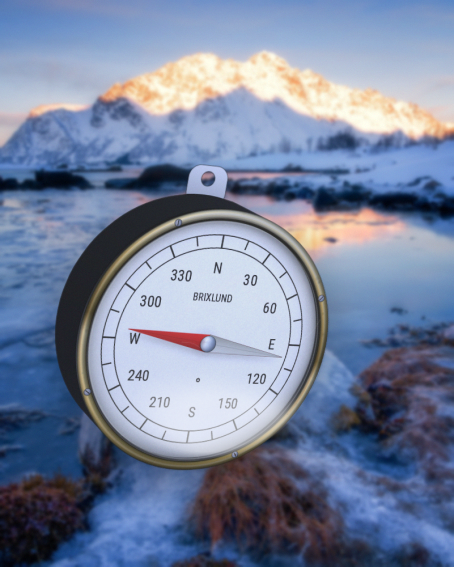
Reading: value=277.5 unit=°
